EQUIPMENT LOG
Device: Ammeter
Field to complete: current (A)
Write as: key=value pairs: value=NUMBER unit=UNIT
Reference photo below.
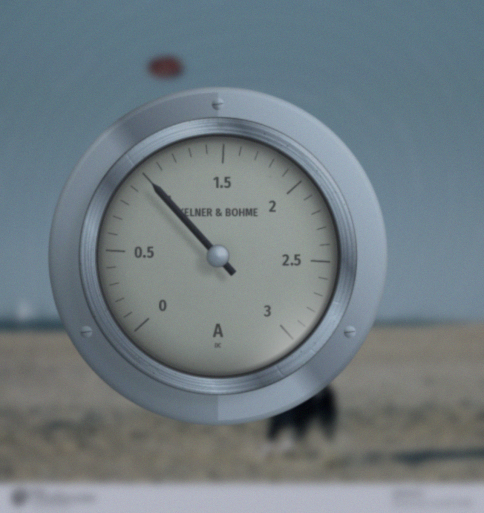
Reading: value=1 unit=A
